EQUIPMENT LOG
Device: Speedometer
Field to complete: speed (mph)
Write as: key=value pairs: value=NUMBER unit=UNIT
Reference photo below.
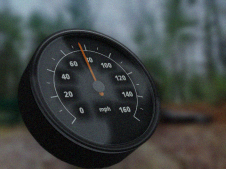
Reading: value=75 unit=mph
